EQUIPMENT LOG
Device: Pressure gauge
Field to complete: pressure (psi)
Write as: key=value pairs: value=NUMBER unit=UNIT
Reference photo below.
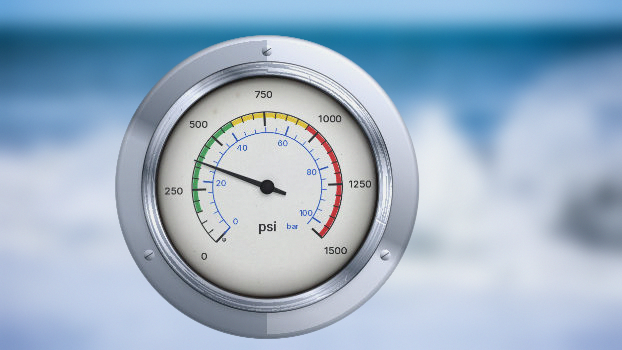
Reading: value=375 unit=psi
